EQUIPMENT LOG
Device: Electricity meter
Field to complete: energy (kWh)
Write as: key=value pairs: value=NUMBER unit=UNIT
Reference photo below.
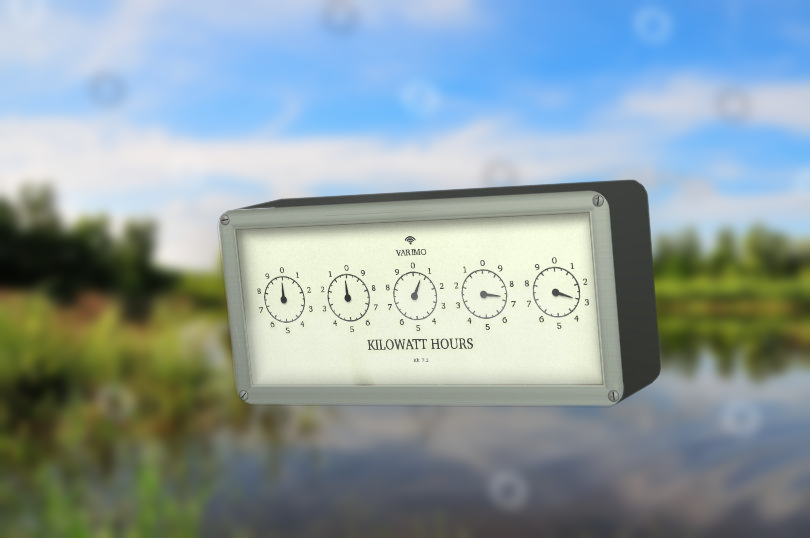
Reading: value=73 unit=kWh
